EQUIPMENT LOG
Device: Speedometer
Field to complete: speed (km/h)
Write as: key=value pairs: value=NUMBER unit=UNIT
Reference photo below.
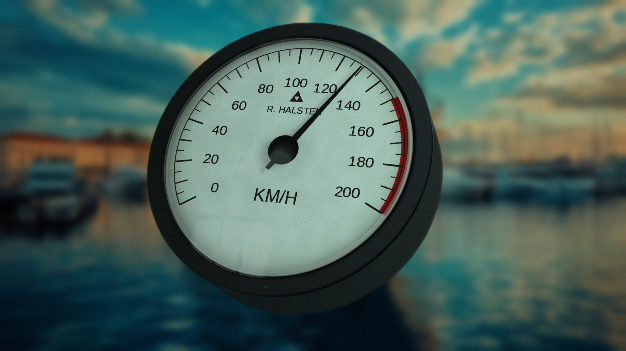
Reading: value=130 unit=km/h
